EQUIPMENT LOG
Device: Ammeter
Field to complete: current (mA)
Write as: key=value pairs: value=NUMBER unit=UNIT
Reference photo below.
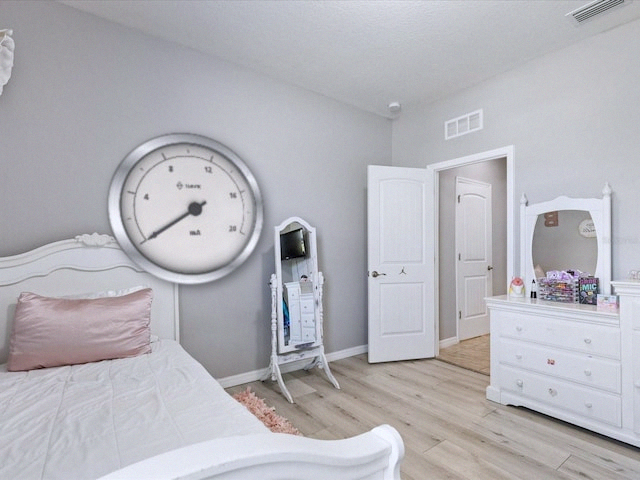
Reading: value=0 unit=mA
